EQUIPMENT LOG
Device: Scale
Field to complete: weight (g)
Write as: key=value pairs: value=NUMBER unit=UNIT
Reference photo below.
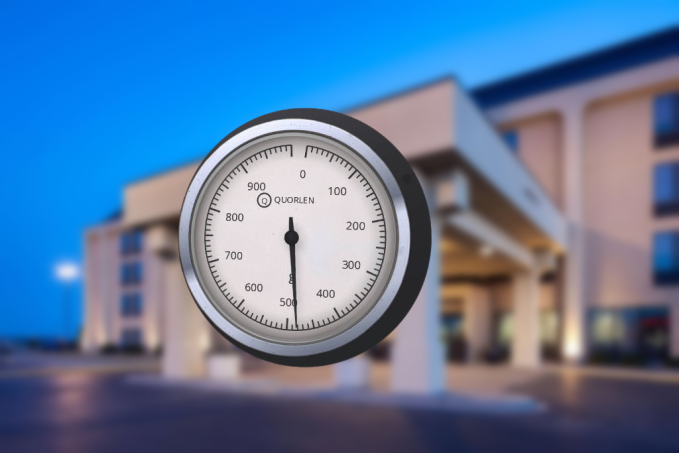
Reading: value=480 unit=g
